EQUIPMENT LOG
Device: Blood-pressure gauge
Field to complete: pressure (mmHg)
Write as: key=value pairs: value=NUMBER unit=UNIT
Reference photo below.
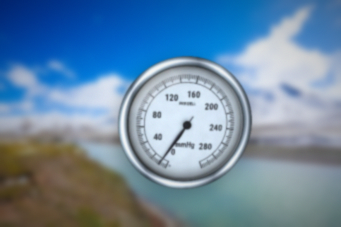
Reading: value=10 unit=mmHg
